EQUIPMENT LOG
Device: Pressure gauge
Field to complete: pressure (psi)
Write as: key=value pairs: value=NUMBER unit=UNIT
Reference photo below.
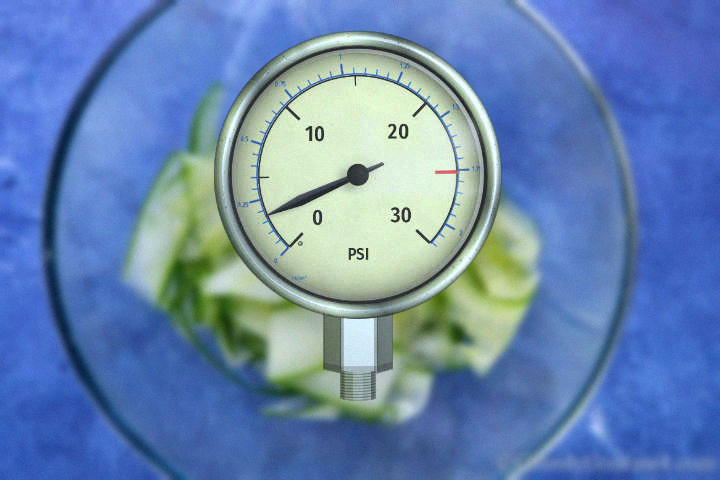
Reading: value=2.5 unit=psi
